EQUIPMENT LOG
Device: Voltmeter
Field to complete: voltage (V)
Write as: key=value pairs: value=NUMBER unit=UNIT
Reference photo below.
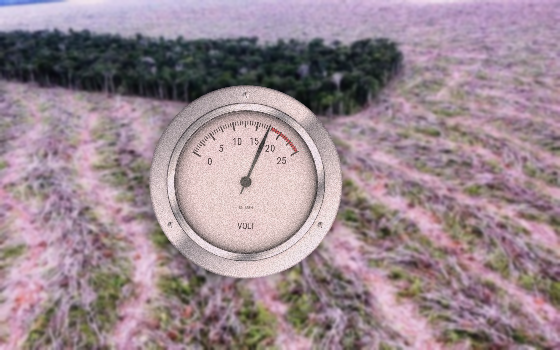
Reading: value=17.5 unit=V
